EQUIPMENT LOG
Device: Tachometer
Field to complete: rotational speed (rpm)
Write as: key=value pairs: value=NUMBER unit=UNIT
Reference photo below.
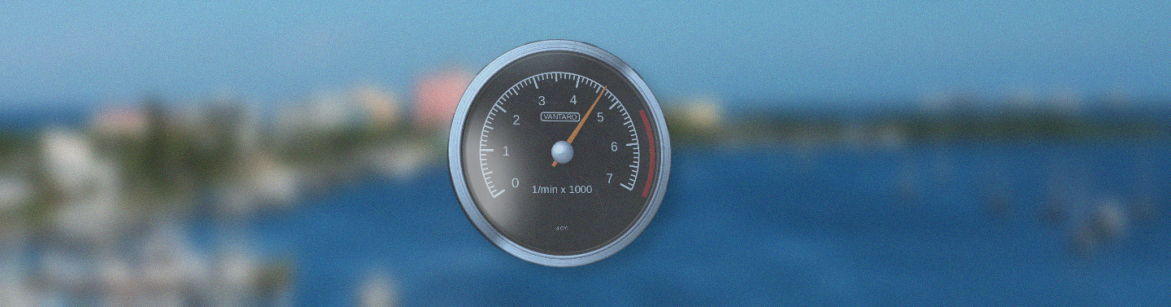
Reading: value=4600 unit=rpm
